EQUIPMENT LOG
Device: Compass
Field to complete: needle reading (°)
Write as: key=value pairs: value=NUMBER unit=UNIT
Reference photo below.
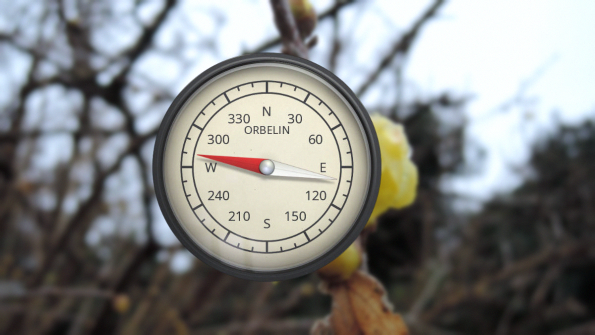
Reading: value=280 unit=°
